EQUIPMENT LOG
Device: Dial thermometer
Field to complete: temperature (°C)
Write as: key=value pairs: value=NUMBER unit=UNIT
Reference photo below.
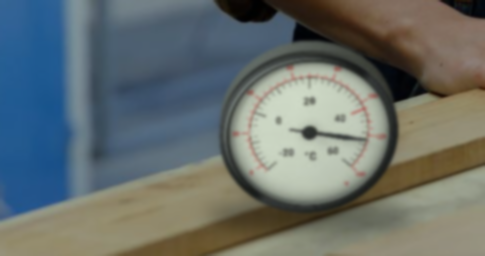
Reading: value=50 unit=°C
